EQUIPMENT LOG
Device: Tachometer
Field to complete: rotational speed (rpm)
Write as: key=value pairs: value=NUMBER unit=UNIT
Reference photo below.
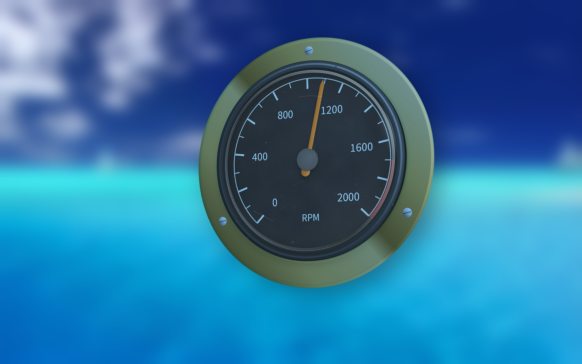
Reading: value=1100 unit=rpm
